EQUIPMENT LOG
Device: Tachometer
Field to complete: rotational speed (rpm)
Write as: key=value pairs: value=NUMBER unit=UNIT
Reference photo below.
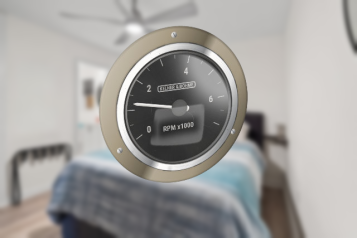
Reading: value=1250 unit=rpm
